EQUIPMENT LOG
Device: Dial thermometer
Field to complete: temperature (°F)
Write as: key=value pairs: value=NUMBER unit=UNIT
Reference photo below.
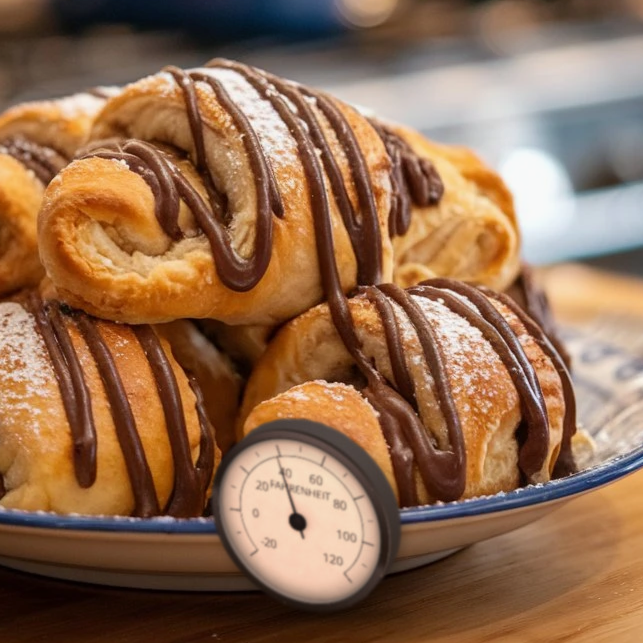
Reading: value=40 unit=°F
